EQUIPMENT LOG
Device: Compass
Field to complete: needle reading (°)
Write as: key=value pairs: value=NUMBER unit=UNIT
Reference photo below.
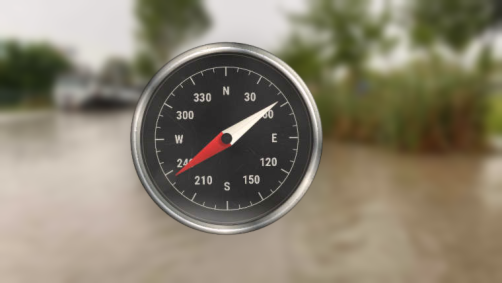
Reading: value=235 unit=°
